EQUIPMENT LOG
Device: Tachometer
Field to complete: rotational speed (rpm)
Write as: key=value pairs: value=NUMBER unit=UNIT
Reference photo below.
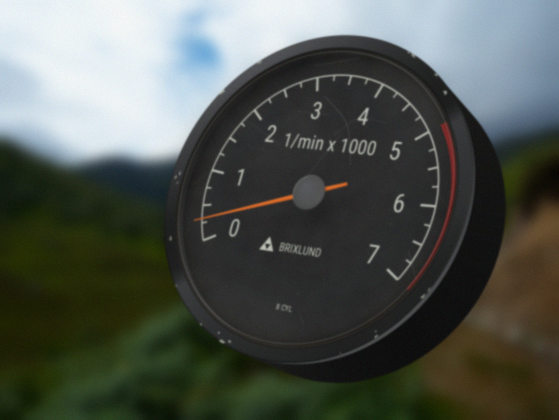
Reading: value=250 unit=rpm
